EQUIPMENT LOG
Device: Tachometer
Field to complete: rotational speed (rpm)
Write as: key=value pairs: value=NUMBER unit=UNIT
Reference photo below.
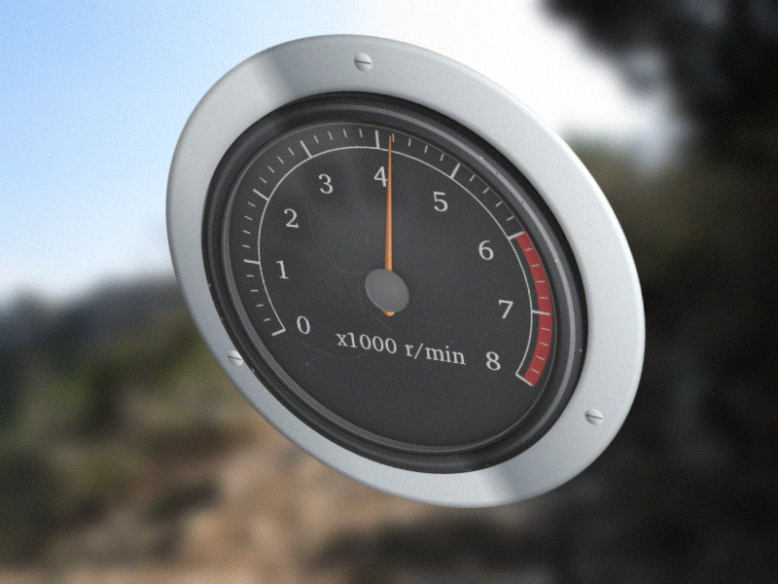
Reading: value=4200 unit=rpm
